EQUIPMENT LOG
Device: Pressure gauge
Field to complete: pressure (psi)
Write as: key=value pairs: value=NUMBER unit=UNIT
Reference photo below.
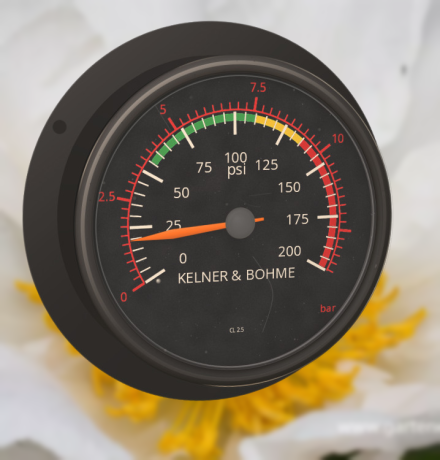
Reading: value=20 unit=psi
